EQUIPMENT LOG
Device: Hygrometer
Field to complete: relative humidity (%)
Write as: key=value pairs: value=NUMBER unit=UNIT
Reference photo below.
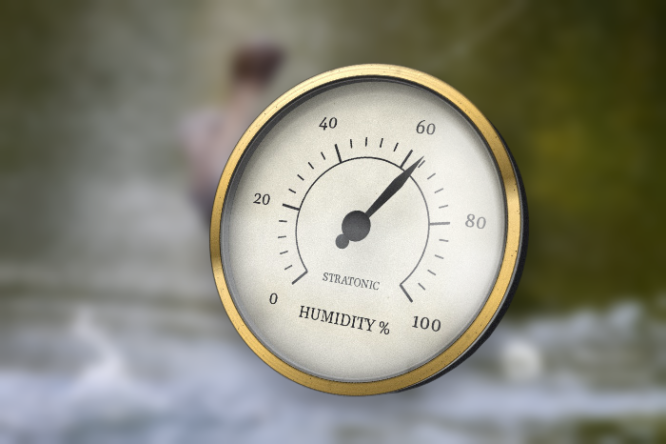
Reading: value=64 unit=%
